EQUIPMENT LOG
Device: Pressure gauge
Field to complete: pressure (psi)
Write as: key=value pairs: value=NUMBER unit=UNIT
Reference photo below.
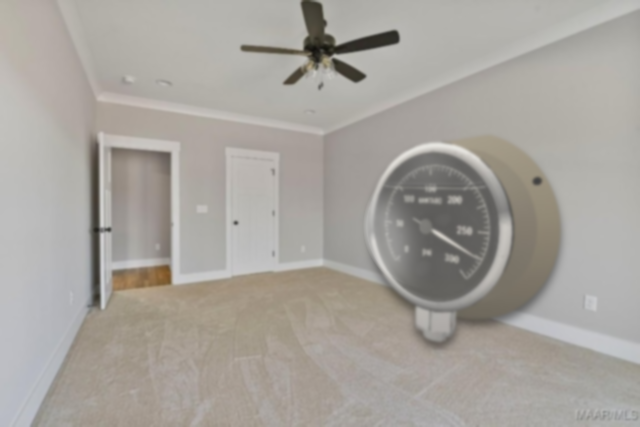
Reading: value=275 unit=psi
